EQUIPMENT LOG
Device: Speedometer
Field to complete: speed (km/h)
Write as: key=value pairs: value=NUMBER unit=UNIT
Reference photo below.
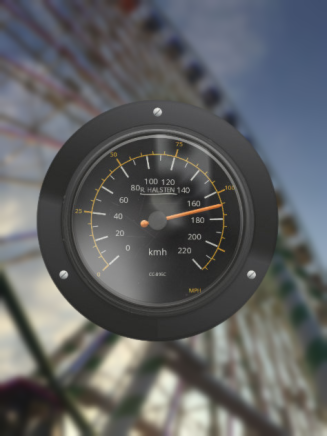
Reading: value=170 unit=km/h
